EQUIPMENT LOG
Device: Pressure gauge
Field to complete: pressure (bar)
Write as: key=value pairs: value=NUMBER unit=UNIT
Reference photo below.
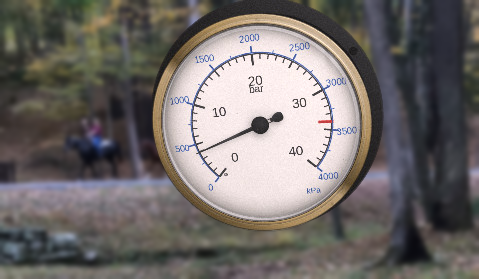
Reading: value=4 unit=bar
